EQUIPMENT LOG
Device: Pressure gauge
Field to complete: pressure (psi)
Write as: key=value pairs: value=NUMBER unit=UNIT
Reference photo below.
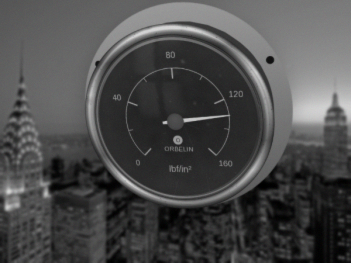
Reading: value=130 unit=psi
